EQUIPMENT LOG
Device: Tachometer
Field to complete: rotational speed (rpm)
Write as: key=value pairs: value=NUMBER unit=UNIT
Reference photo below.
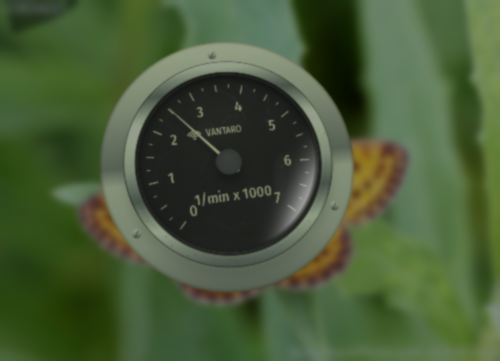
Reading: value=2500 unit=rpm
